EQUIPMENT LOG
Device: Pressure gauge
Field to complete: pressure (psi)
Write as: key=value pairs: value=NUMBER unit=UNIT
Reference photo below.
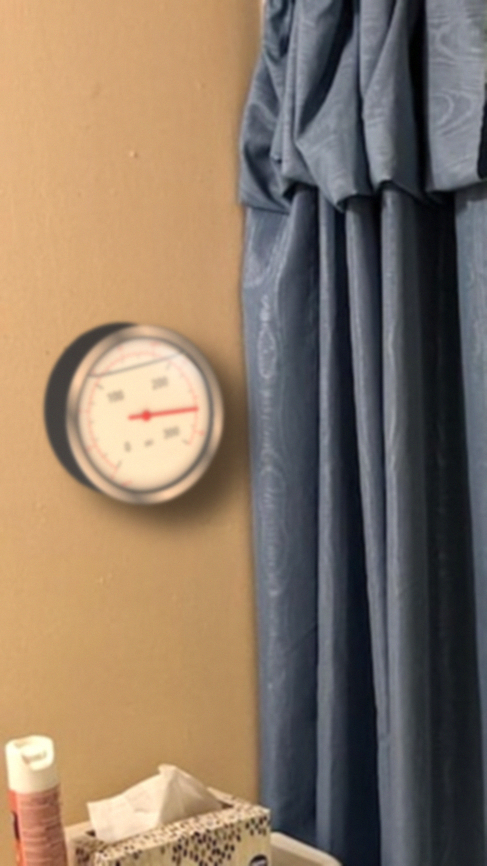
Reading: value=260 unit=psi
